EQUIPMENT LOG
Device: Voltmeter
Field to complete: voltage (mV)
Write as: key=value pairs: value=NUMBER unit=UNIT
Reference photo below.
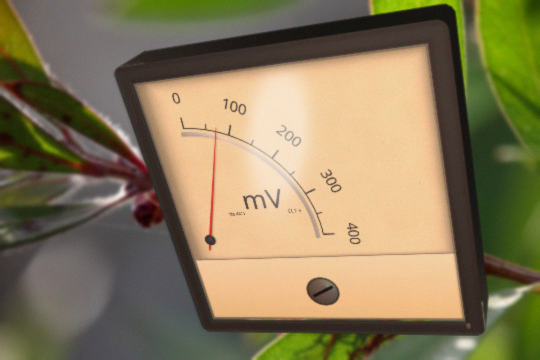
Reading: value=75 unit=mV
